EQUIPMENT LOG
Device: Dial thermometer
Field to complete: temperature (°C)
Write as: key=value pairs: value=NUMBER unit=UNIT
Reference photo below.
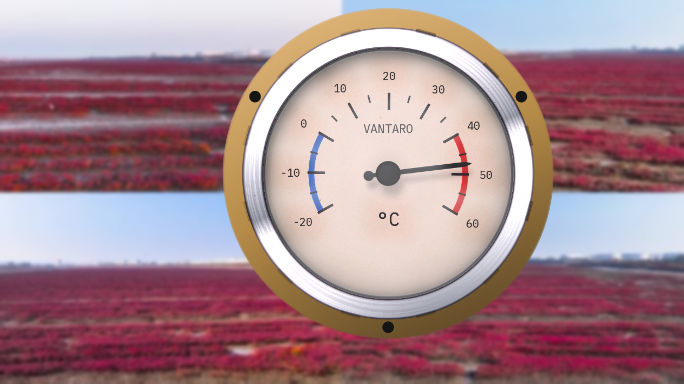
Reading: value=47.5 unit=°C
